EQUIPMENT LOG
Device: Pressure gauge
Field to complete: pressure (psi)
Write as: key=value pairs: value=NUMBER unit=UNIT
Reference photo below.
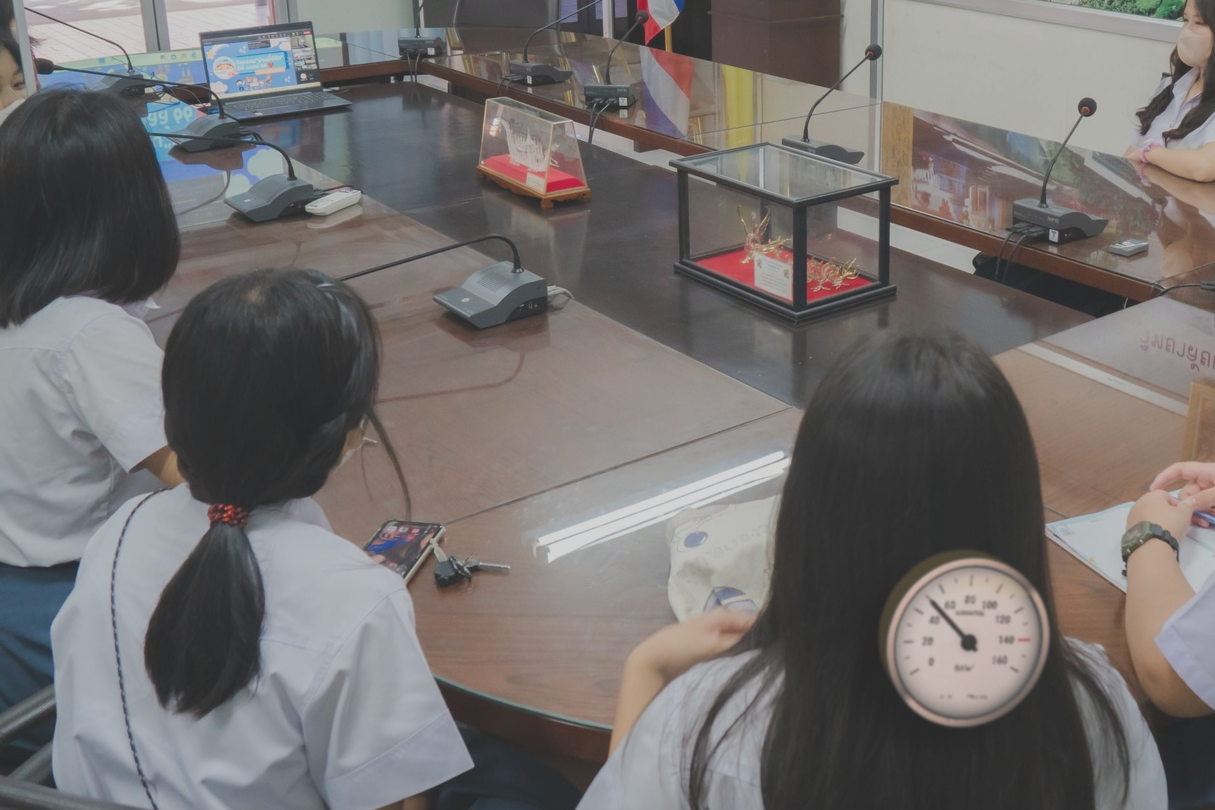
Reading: value=50 unit=psi
